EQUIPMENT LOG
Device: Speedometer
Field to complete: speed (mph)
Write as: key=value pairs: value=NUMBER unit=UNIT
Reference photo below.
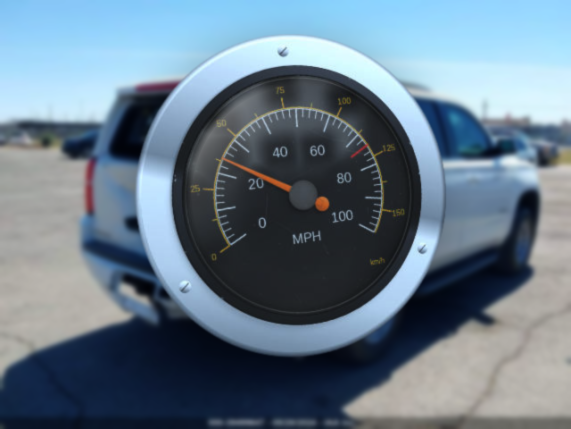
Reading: value=24 unit=mph
